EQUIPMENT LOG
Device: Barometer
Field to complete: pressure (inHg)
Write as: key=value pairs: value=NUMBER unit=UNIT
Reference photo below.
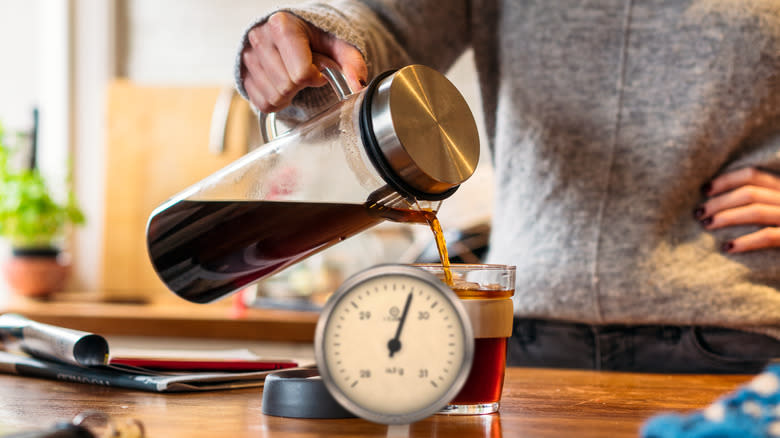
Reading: value=29.7 unit=inHg
